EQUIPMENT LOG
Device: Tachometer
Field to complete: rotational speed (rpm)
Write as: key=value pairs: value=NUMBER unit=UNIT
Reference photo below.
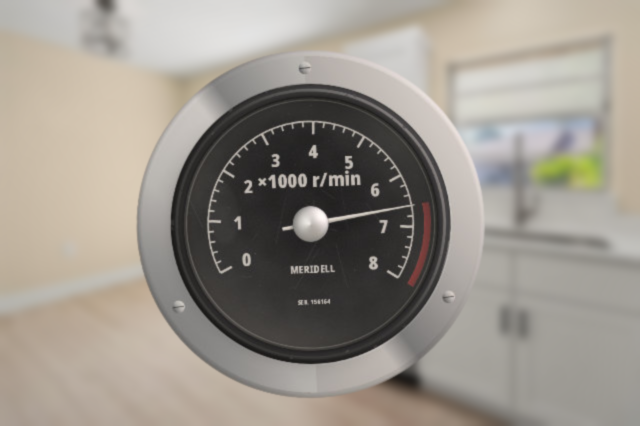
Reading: value=6600 unit=rpm
